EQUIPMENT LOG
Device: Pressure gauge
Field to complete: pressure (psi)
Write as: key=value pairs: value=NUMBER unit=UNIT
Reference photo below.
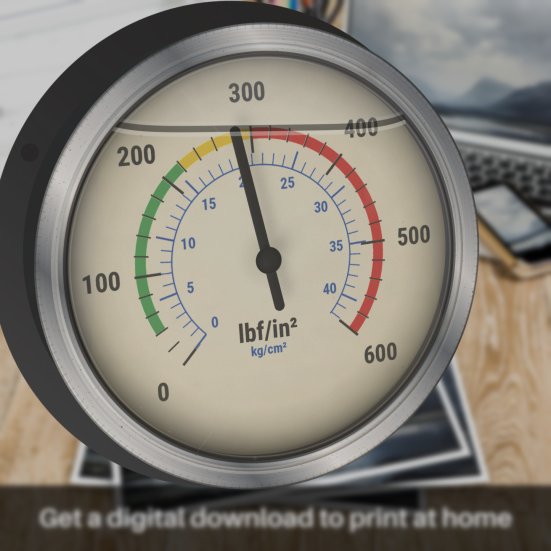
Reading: value=280 unit=psi
